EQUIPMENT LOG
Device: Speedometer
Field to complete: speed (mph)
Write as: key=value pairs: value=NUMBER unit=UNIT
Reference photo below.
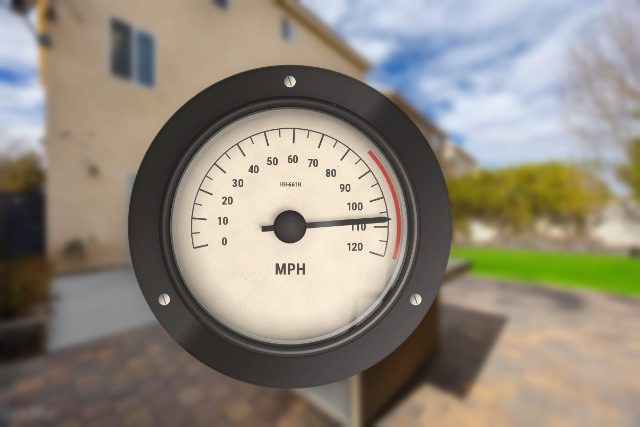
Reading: value=107.5 unit=mph
